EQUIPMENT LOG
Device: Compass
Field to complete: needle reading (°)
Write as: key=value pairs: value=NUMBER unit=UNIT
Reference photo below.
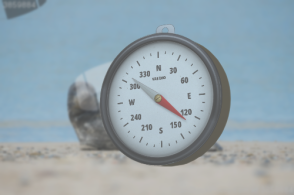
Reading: value=130 unit=°
